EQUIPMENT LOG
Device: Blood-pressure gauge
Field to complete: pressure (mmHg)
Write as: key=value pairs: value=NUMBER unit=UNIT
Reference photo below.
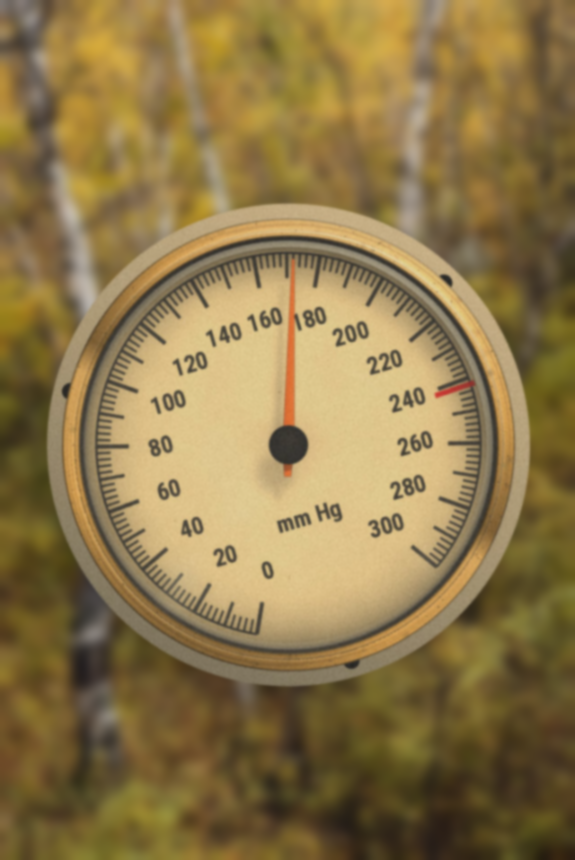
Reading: value=172 unit=mmHg
